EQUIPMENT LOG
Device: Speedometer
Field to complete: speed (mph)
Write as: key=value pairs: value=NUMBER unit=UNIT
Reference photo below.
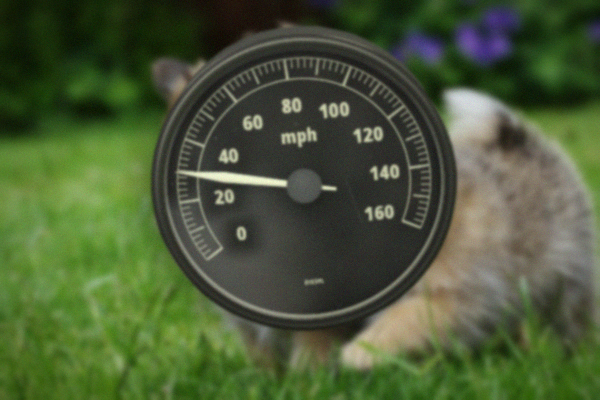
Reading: value=30 unit=mph
